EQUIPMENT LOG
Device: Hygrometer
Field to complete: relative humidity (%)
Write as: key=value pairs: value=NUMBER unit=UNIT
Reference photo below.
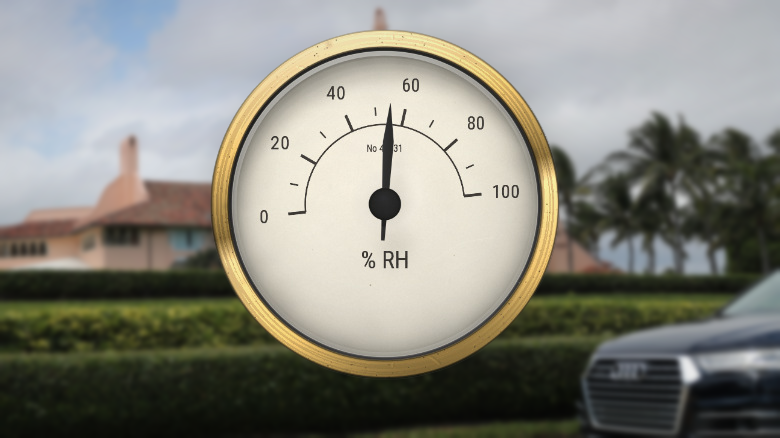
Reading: value=55 unit=%
